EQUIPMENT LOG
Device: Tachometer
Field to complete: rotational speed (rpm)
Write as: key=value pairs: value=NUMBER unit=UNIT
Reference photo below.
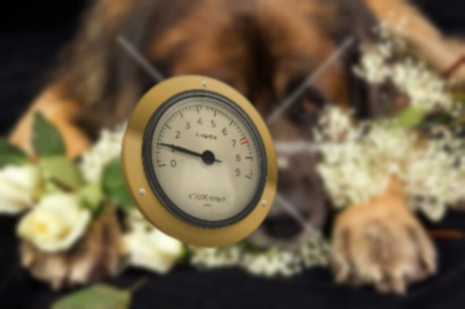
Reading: value=1000 unit=rpm
